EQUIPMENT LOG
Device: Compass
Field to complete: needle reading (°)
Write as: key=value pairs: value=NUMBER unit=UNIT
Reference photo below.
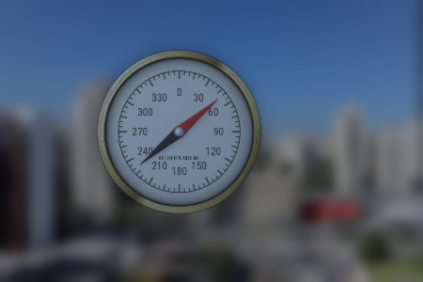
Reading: value=50 unit=°
